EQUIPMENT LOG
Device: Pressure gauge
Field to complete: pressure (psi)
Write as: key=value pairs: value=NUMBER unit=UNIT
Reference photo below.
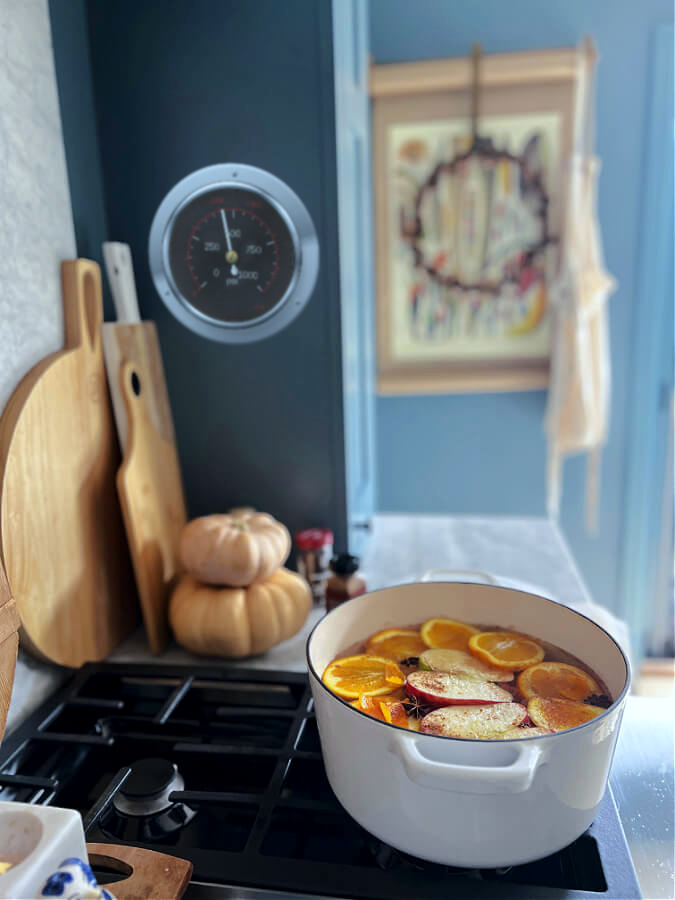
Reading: value=450 unit=psi
